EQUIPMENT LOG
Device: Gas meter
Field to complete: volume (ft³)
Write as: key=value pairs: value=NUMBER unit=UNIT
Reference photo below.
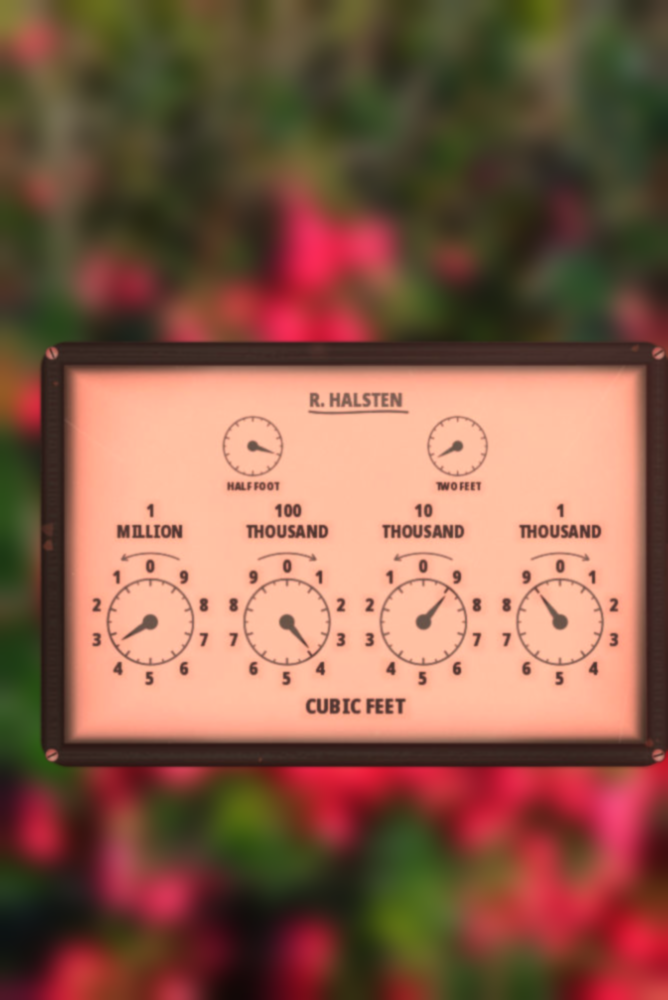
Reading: value=338900 unit=ft³
